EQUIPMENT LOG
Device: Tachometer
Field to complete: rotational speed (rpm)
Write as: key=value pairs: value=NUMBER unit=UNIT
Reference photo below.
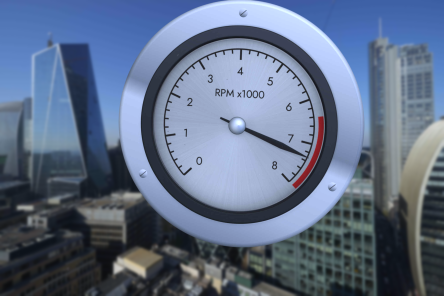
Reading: value=7300 unit=rpm
